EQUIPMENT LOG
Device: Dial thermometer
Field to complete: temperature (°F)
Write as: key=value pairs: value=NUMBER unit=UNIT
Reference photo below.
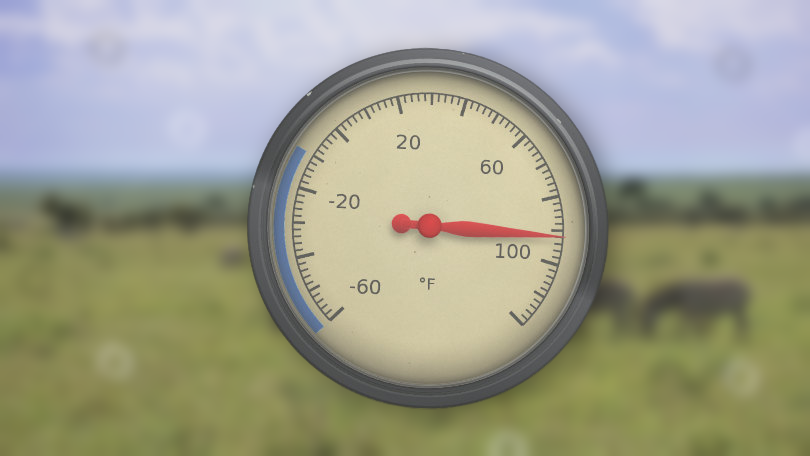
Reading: value=92 unit=°F
